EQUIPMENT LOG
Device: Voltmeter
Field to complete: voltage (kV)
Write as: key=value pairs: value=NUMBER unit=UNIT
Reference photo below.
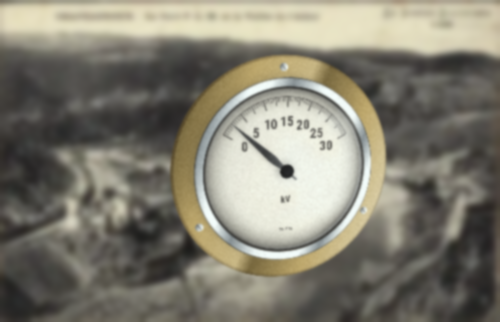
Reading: value=2.5 unit=kV
